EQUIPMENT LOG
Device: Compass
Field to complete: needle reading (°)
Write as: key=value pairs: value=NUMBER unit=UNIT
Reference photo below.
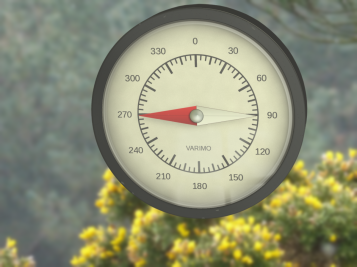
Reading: value=270 unit=°
